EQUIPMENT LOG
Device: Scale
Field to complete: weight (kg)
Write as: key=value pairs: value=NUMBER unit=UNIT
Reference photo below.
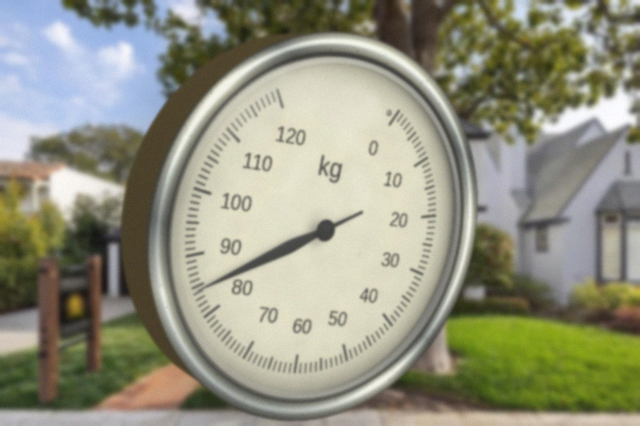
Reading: value=85 unit=kg
